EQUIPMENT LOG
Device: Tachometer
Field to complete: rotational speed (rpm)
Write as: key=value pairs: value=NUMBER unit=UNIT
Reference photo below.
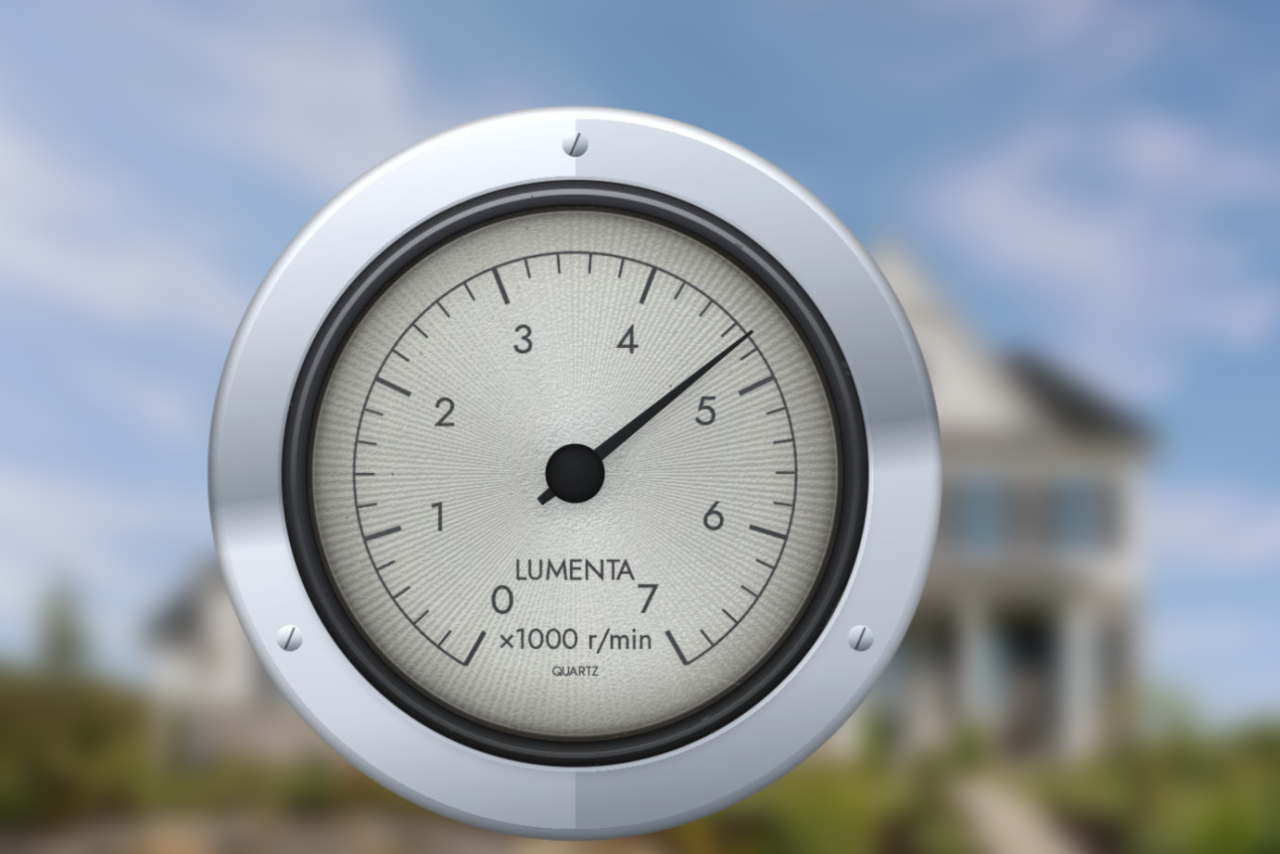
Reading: value=4700 unit=rpm
